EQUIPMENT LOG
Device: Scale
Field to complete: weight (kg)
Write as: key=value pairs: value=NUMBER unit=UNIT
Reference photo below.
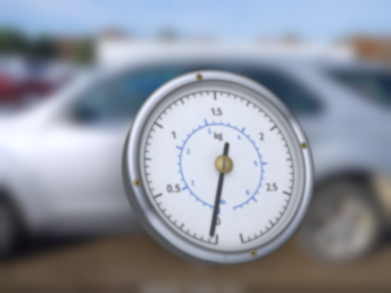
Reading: value=0.05 unit=kg
